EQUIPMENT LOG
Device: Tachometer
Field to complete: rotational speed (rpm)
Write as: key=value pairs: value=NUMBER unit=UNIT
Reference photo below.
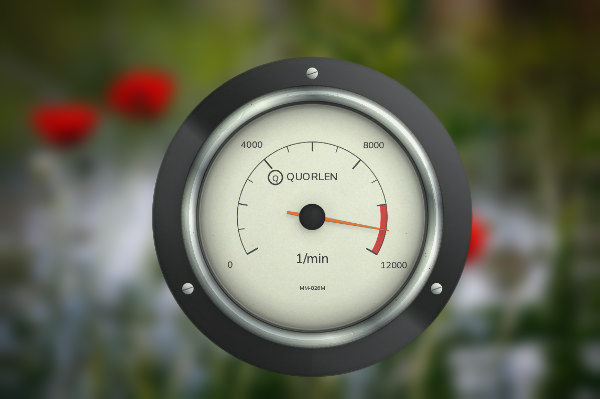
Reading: value=11000 unit=rpm
